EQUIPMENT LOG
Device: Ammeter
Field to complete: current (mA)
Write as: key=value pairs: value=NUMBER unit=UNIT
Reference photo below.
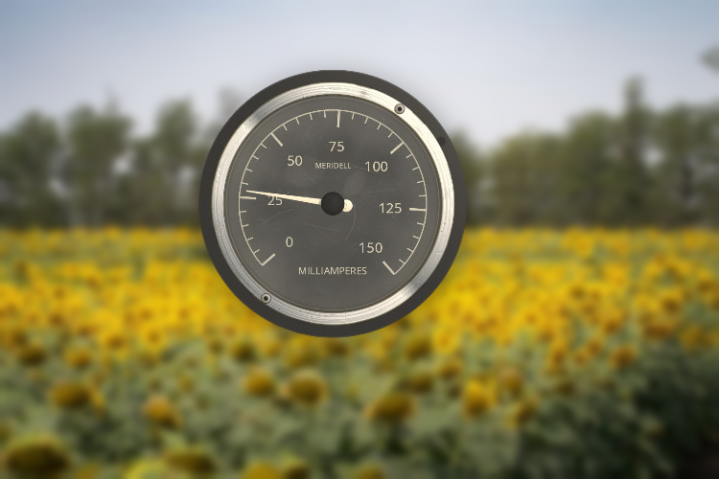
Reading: value=27.5 unit=mA
